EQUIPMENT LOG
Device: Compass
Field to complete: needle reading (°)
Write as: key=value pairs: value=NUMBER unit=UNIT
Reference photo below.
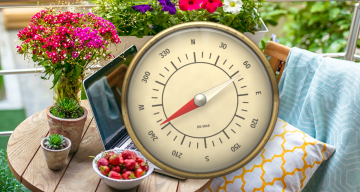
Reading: value=245 unit=°
